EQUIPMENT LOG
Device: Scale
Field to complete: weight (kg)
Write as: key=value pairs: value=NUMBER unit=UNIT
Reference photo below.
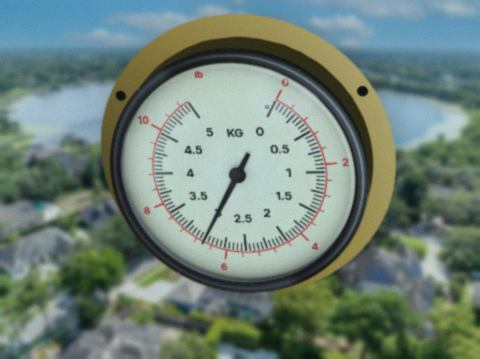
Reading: value=3 unit=kg
